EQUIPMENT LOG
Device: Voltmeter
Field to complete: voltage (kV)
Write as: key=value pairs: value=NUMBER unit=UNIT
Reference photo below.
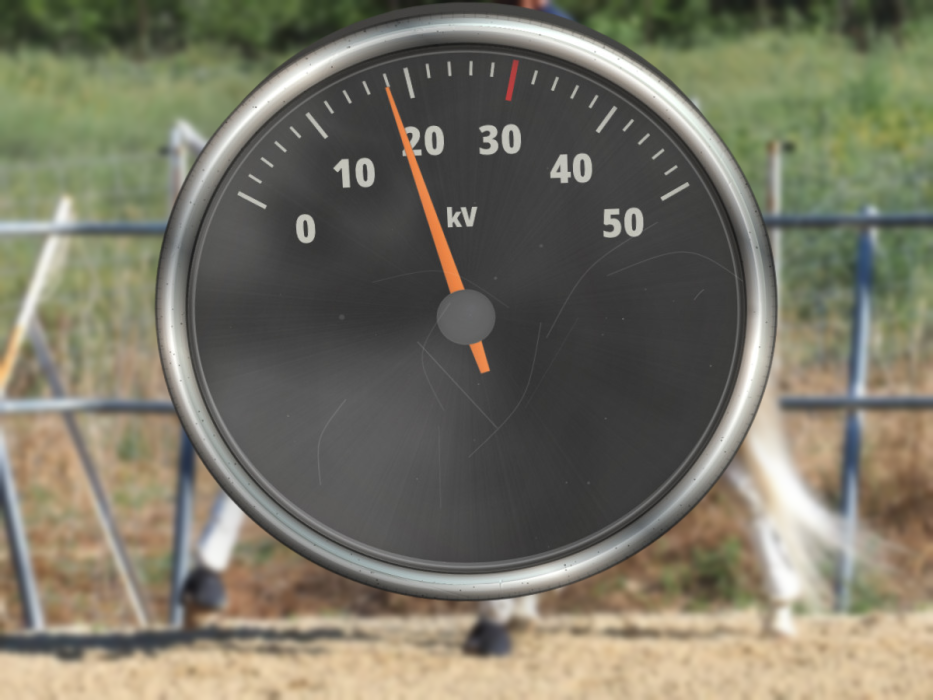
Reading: value=18 unit=kV
